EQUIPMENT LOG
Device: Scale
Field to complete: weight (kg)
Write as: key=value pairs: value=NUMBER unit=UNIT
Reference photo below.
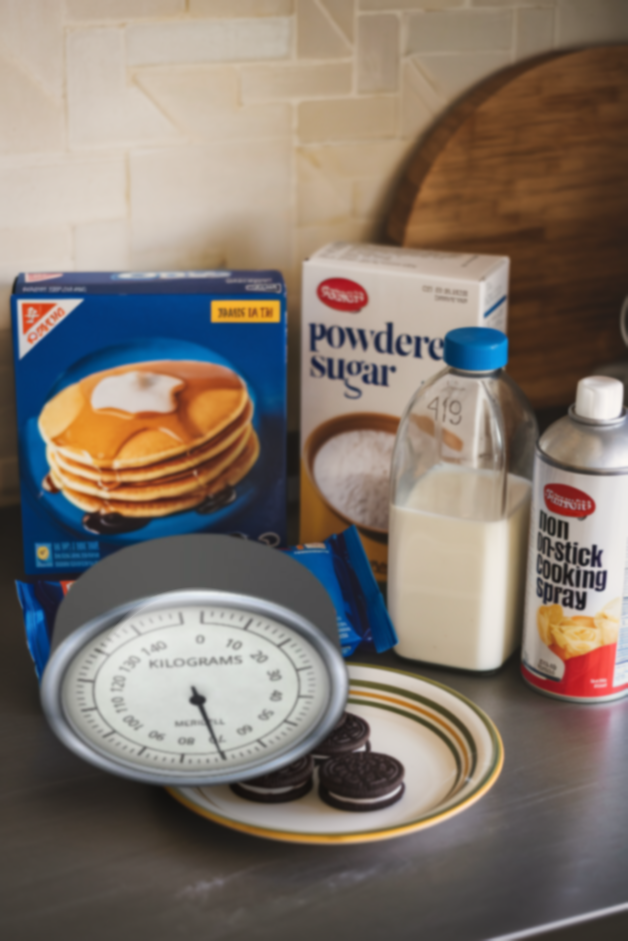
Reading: value=70 unit=kg
